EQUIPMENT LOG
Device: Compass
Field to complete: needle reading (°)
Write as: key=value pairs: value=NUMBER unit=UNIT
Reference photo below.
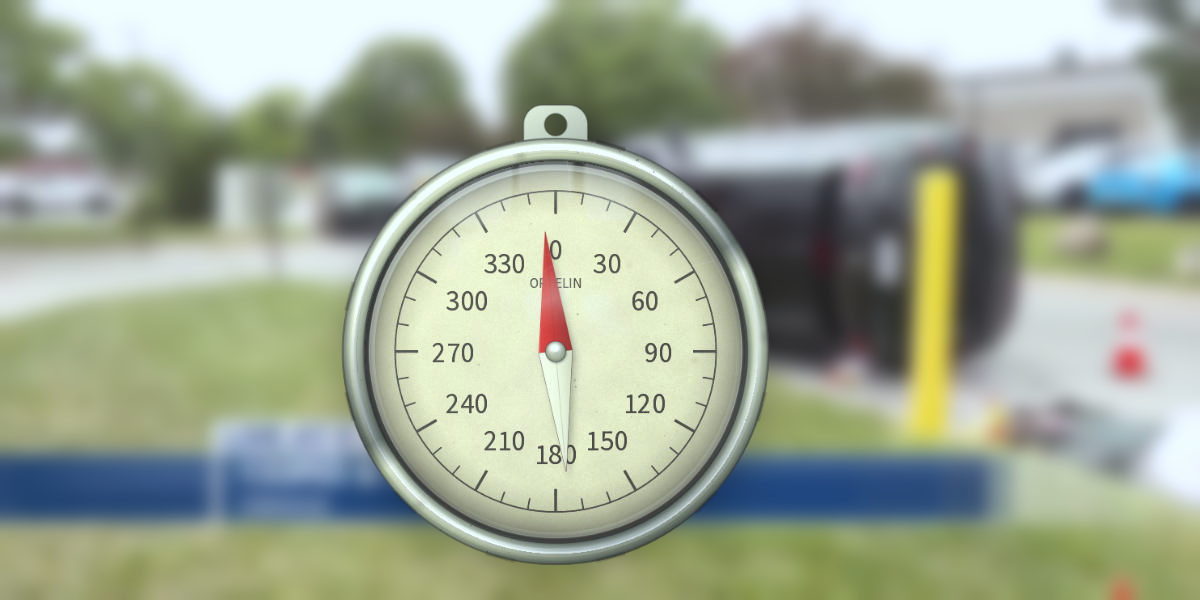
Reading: value=355 unit=°
